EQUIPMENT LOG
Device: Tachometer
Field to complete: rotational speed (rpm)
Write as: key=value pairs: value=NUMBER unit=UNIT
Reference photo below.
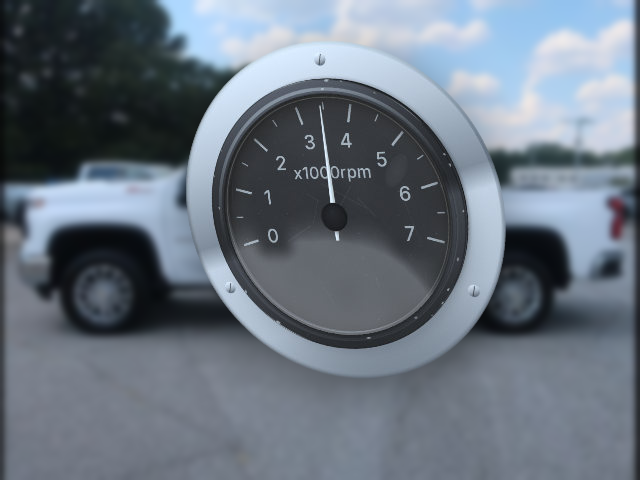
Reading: value=3500 unit=rpm
